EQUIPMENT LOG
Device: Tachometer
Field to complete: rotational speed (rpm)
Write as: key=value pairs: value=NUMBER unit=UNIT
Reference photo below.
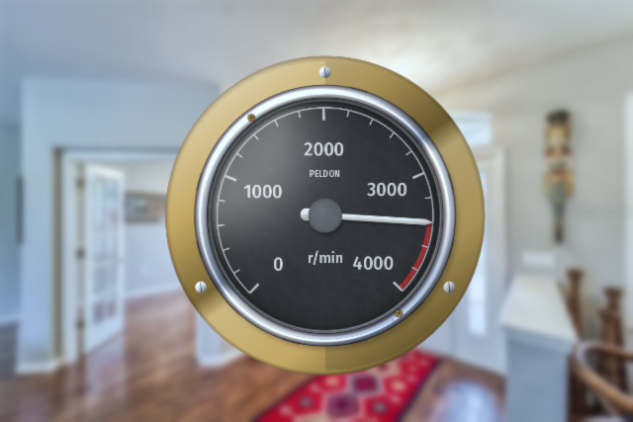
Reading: value=3400 unit=rpm
